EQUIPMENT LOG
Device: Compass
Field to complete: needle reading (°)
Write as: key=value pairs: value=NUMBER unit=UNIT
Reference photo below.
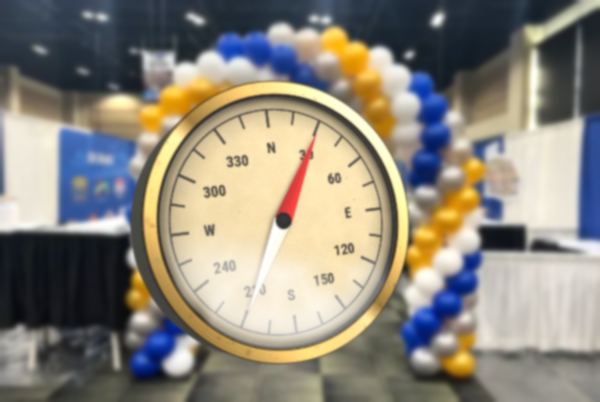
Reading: value=30 unit=°
